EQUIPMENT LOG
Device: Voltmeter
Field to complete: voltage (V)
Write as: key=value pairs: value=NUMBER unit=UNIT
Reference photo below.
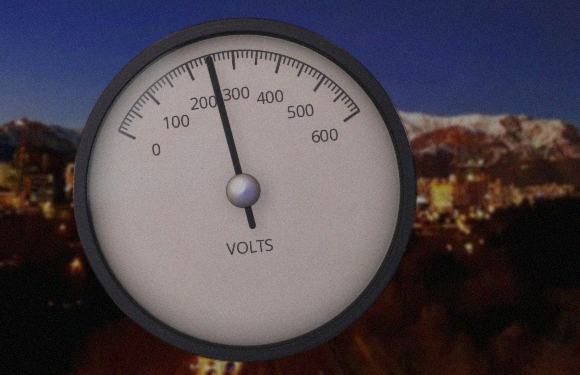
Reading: value=250 unit=V
